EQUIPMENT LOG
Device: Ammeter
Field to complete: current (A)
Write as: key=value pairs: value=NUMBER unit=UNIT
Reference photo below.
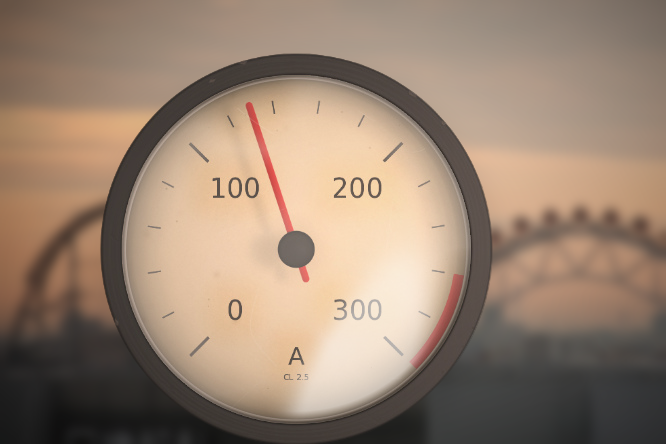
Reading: value=130 unit=A
